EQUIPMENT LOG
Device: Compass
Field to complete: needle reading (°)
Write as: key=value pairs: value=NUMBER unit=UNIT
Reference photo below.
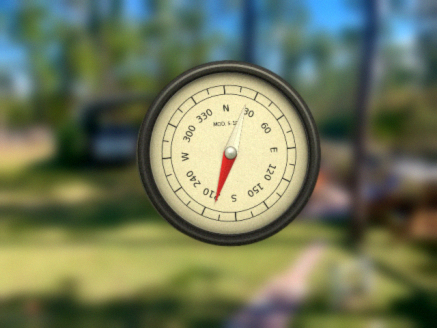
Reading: value=202.5 unit=°
